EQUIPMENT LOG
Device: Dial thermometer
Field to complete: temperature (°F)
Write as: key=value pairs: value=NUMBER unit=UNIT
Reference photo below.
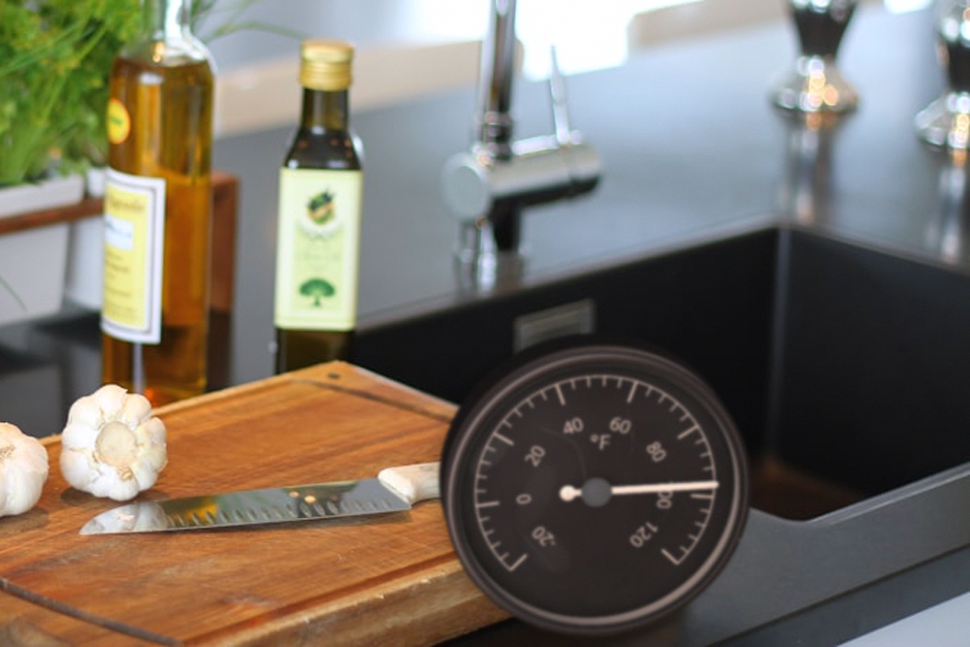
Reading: value=96 unit=°F
